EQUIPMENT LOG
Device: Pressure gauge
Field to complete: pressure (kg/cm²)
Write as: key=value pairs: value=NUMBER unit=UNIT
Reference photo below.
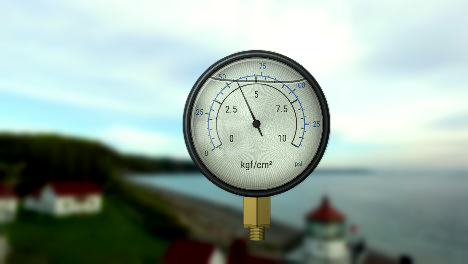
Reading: value=4 unit=kg/cm²
